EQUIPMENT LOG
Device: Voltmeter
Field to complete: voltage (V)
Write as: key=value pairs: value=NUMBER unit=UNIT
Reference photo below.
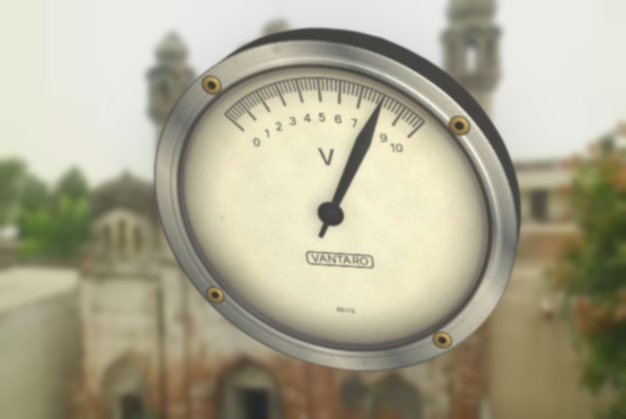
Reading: value=8 unit=V
